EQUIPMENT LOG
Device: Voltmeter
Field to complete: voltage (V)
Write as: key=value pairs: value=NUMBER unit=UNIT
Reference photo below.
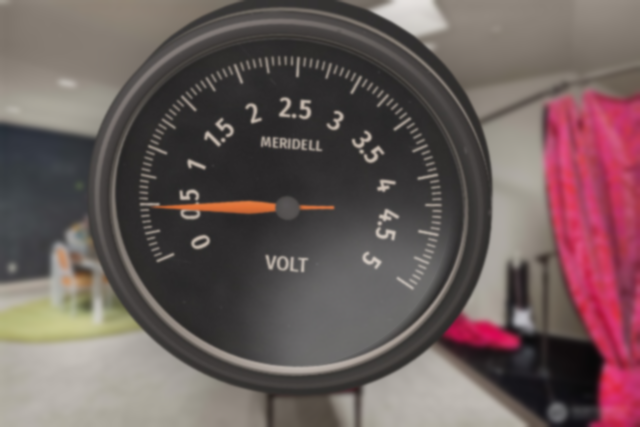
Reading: value=0.5 unit=V
